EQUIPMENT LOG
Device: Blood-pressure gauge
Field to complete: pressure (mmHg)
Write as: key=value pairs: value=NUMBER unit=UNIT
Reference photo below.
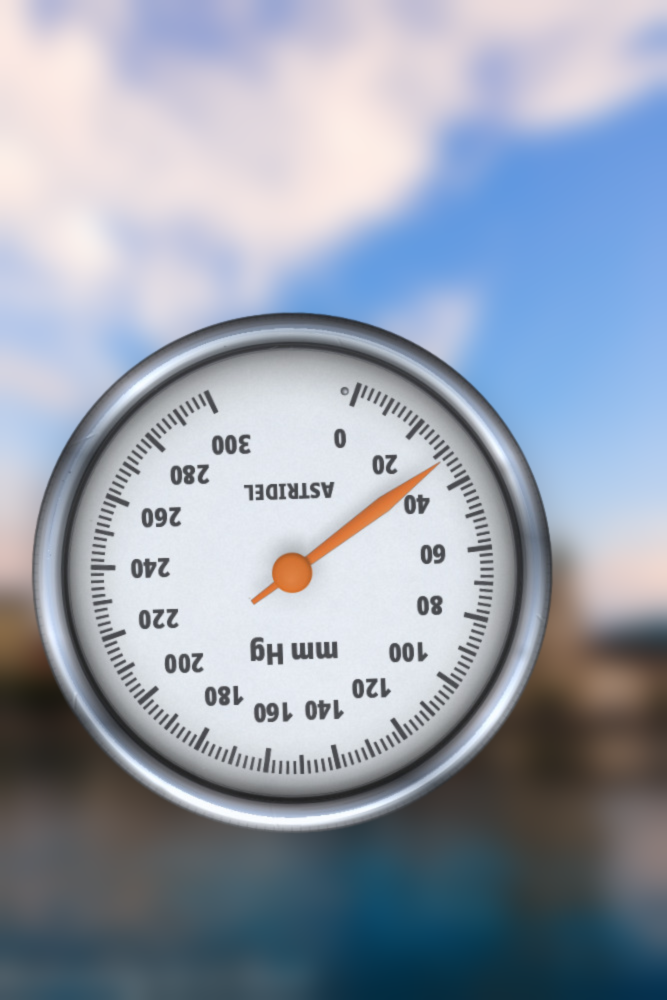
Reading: value=32 unit=mmHg
